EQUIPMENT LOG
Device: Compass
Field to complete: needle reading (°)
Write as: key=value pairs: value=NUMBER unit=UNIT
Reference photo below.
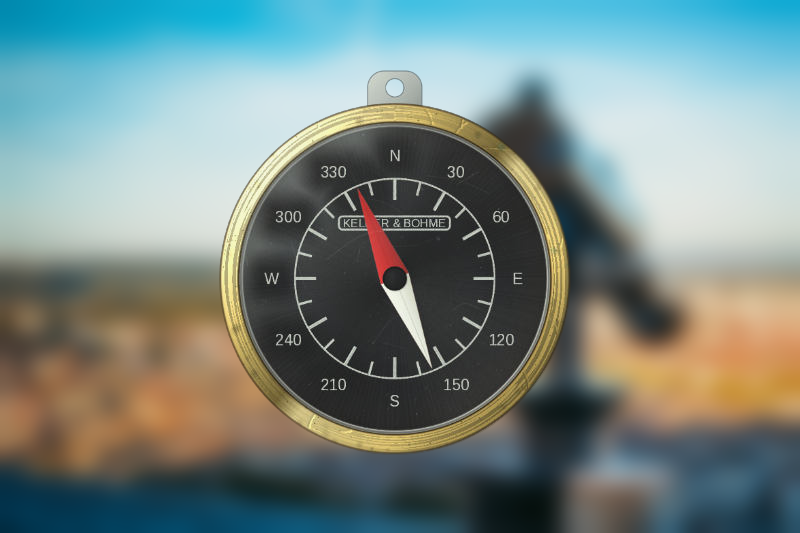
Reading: value=337.5 unit=°
